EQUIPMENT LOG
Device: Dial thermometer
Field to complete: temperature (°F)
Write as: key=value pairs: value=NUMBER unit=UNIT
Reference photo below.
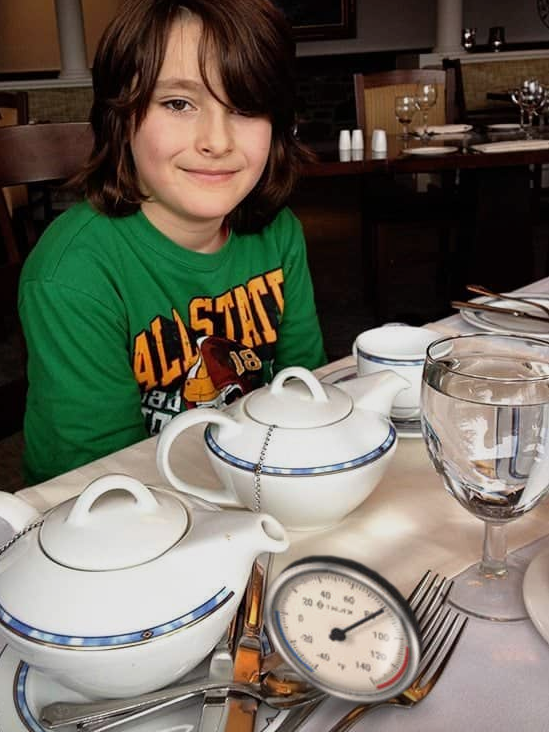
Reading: value=80 unit=°F
